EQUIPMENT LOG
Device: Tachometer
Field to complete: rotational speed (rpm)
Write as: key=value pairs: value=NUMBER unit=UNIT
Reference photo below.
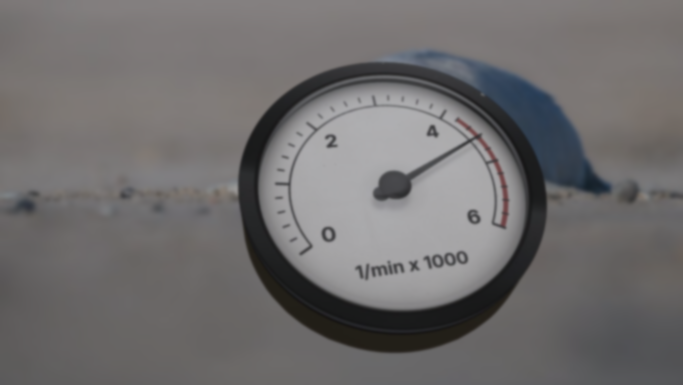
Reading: value=4600 unit=rpm
